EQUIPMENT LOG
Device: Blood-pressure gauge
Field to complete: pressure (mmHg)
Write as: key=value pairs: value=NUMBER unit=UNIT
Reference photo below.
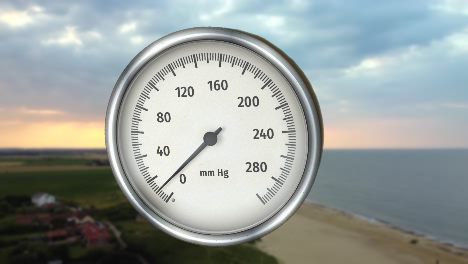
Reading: value=10 unit=mmHg
